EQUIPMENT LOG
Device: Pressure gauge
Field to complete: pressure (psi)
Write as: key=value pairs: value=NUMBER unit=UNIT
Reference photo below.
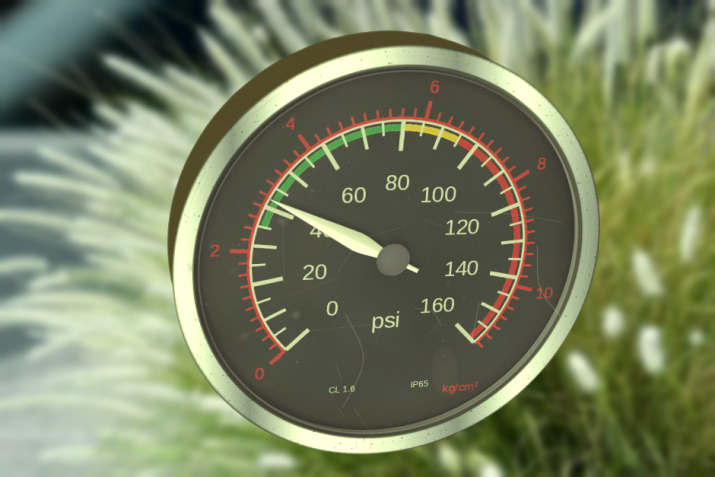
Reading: value=42.5 unit=psi
